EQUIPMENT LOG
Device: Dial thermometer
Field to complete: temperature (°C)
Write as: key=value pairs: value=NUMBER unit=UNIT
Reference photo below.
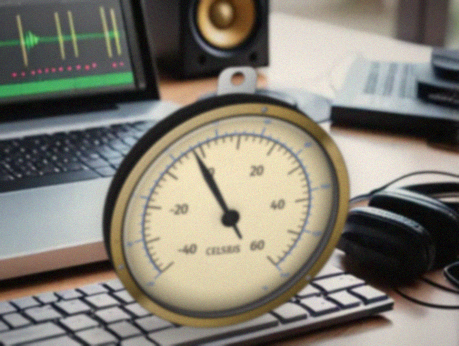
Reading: value=-2 unit=°C
